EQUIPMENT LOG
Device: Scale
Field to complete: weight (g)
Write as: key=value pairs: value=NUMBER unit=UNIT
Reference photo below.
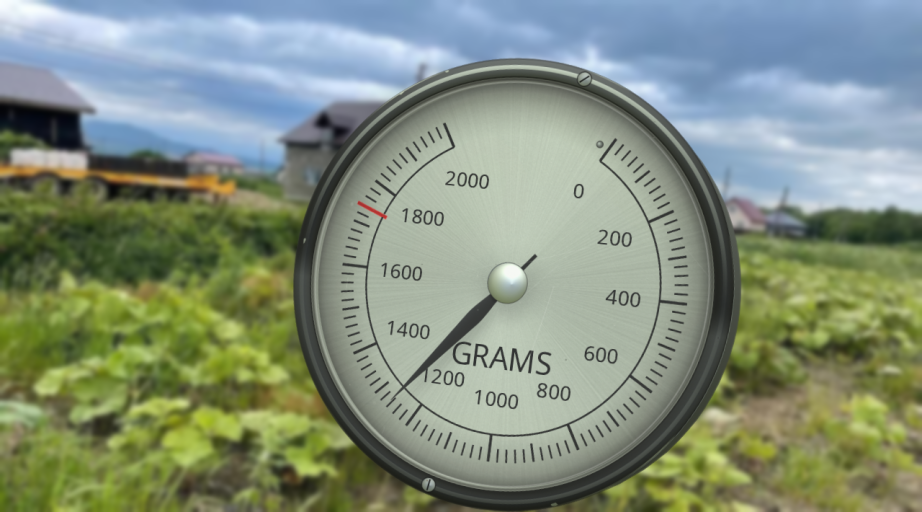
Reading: value=1260 unit=g
